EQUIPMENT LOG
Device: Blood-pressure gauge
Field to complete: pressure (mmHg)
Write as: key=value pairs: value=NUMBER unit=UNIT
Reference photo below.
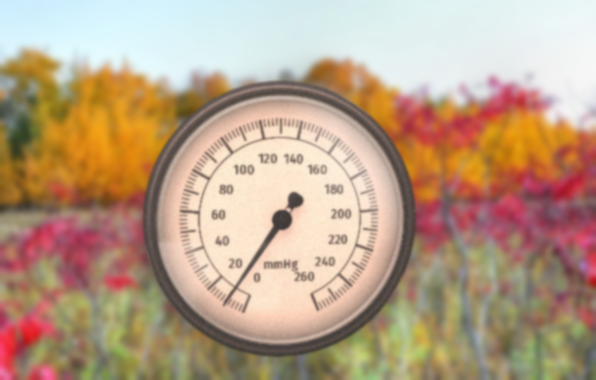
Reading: value=10 unit=mmHg
